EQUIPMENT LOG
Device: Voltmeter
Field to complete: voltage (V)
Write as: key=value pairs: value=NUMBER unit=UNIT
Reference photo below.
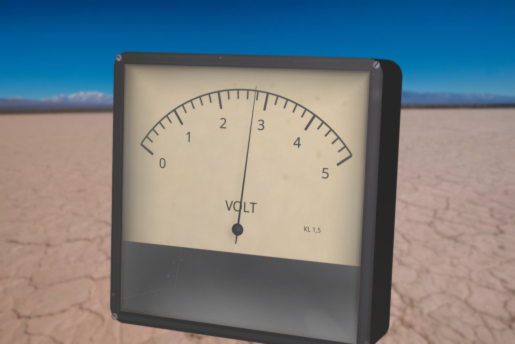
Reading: value=2.8 unit=V
